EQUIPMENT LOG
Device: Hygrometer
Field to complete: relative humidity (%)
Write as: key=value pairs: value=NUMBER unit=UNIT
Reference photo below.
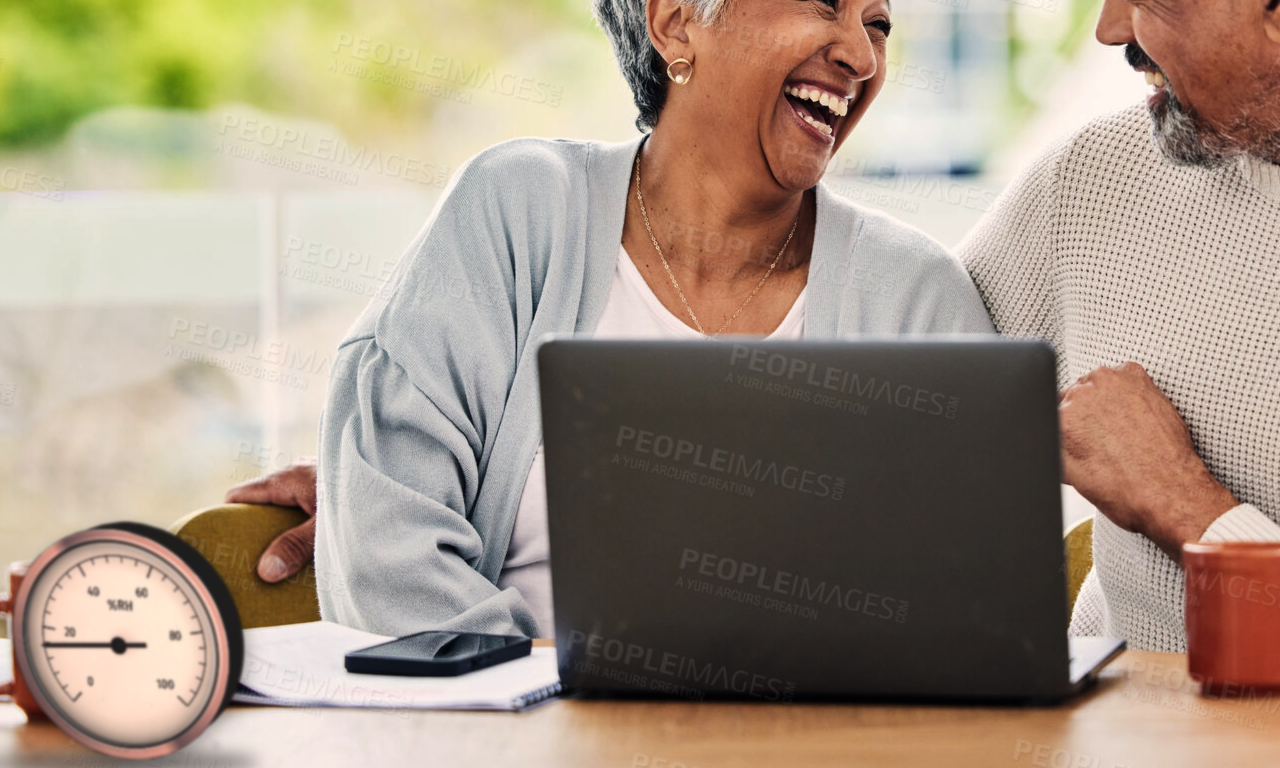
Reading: value=16 unit=%
